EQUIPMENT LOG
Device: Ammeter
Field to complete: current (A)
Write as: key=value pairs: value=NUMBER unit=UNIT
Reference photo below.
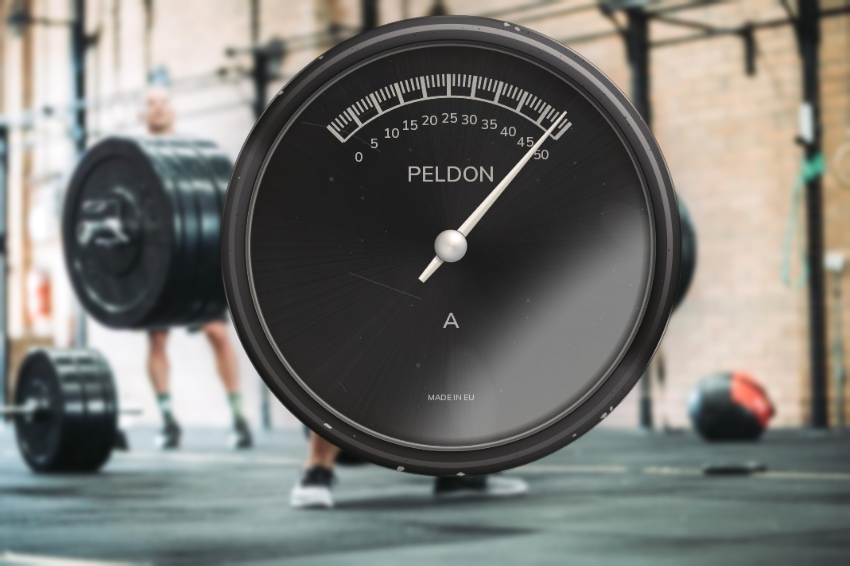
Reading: value=48 unit=A
